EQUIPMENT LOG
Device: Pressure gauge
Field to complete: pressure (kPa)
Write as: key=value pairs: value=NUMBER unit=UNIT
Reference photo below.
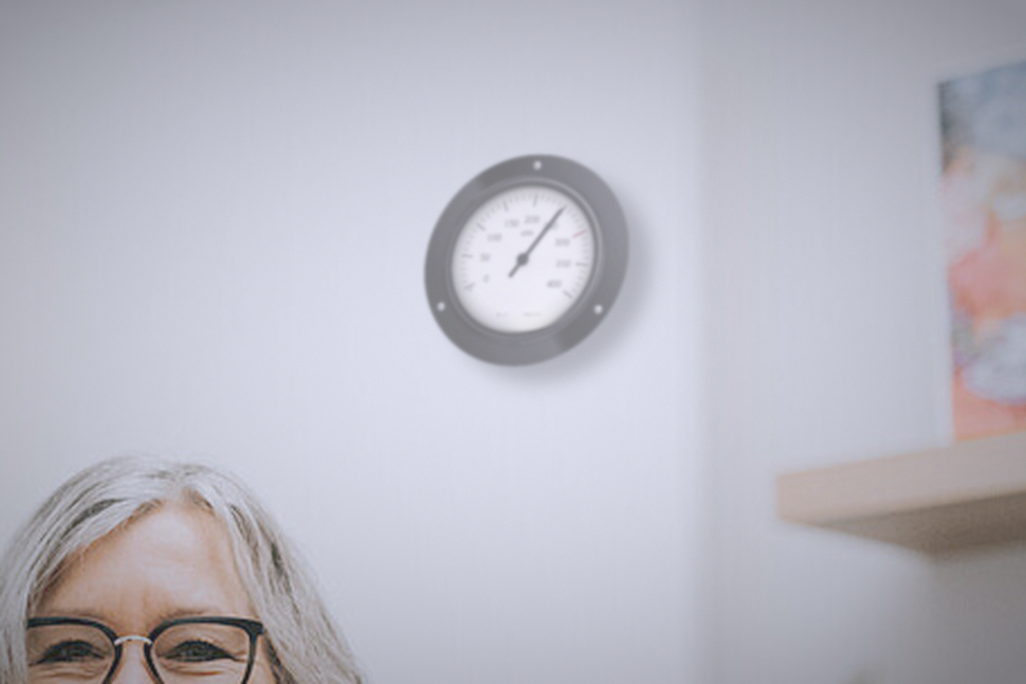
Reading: value=250 unit=kPa
